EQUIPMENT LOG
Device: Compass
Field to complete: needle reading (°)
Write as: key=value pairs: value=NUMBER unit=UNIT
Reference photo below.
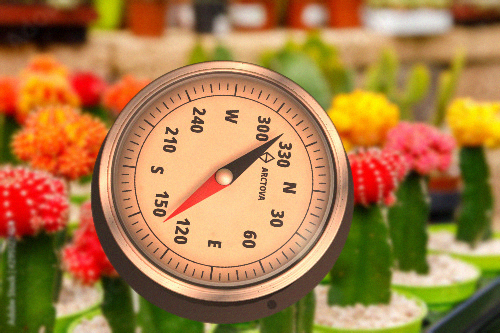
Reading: value=135 unit=°
